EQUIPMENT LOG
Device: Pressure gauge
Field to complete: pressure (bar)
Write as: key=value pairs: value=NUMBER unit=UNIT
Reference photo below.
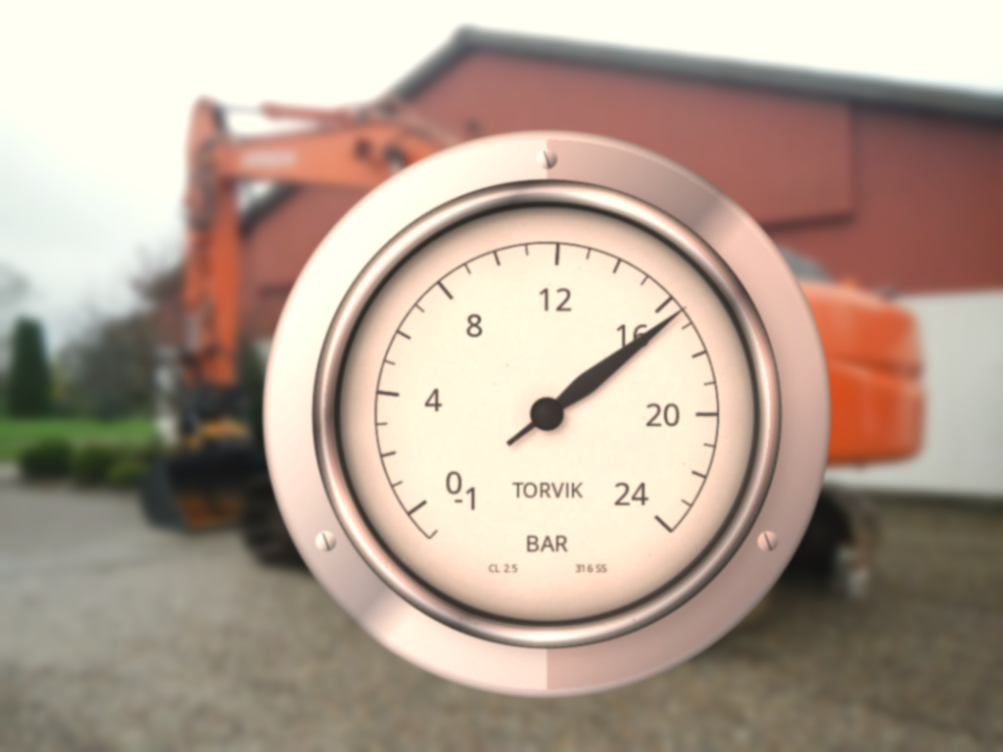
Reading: value=16.5 unit=bar
